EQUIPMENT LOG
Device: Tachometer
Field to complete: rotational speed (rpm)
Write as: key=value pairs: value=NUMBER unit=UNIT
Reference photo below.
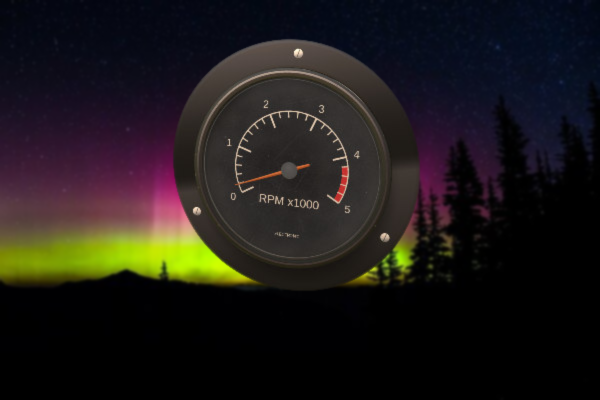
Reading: value=200 unit=rpm
